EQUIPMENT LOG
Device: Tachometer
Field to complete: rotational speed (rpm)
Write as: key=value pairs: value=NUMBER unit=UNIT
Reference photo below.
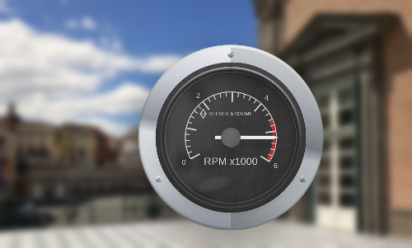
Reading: value=5200 unit=rpm
